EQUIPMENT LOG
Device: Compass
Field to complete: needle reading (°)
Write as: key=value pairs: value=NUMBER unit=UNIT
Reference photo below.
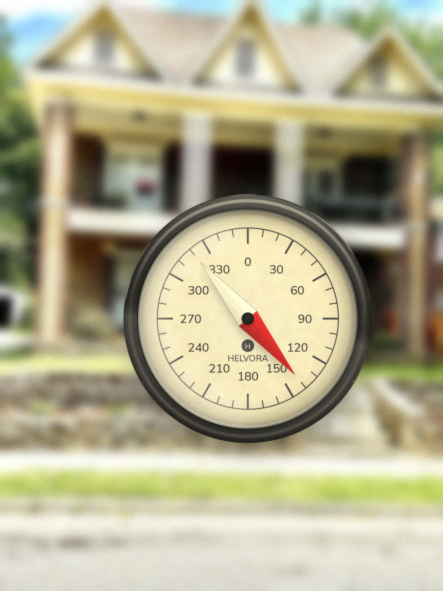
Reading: value=140 unit=°
